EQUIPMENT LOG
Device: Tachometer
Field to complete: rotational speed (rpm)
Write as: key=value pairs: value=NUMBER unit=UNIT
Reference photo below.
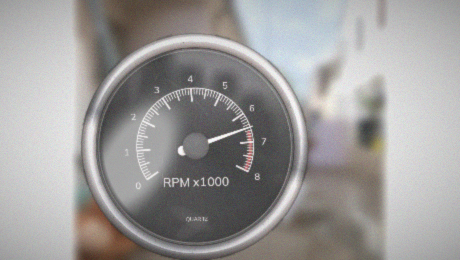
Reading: value=6500 unit=rpm
